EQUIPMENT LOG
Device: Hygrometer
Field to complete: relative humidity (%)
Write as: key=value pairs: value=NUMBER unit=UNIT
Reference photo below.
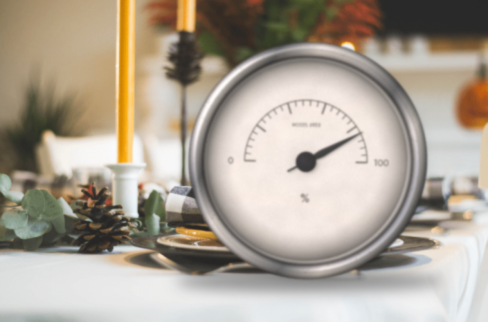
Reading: value=84 unit=%
